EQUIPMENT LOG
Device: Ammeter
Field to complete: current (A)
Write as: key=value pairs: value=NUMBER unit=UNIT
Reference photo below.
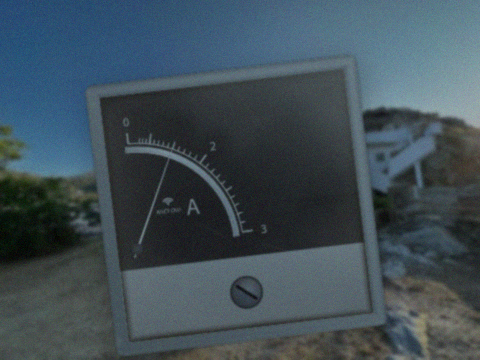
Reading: value=1.5 unit=A
